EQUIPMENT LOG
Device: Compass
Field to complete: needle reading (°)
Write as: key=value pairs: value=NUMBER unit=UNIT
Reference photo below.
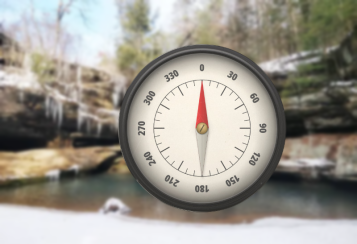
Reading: value=0 unit=°
